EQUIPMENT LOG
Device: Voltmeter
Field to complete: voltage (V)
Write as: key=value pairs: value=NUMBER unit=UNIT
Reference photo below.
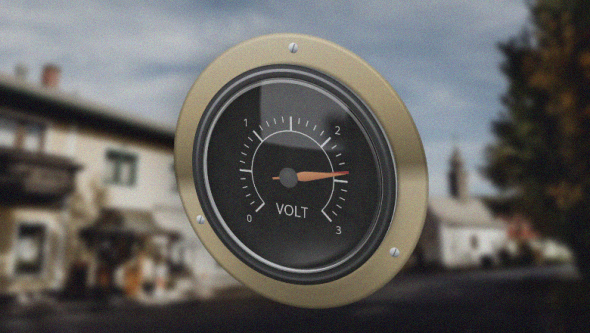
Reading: value=2.4 unit=V
